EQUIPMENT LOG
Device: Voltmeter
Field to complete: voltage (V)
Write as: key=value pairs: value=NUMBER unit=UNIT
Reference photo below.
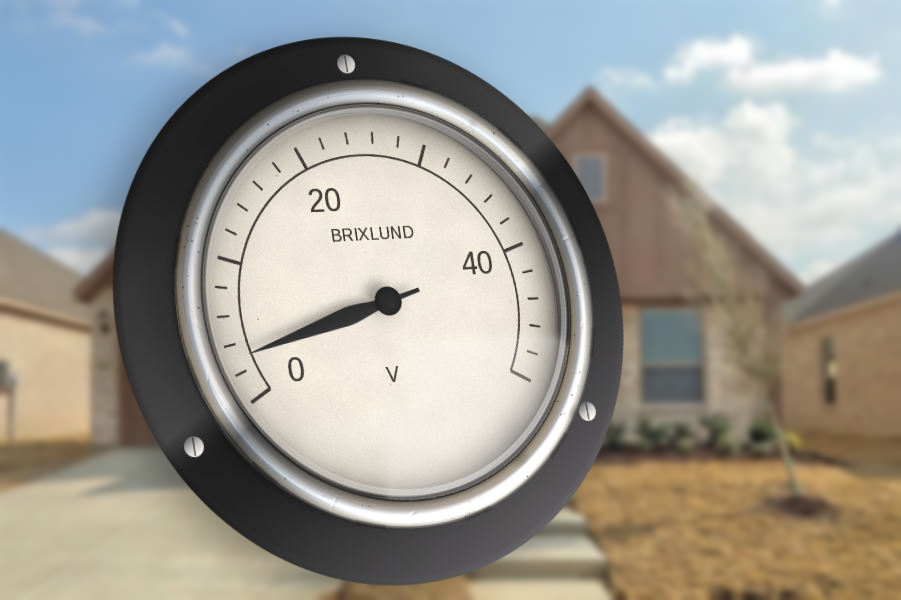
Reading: value=3 unit=V
